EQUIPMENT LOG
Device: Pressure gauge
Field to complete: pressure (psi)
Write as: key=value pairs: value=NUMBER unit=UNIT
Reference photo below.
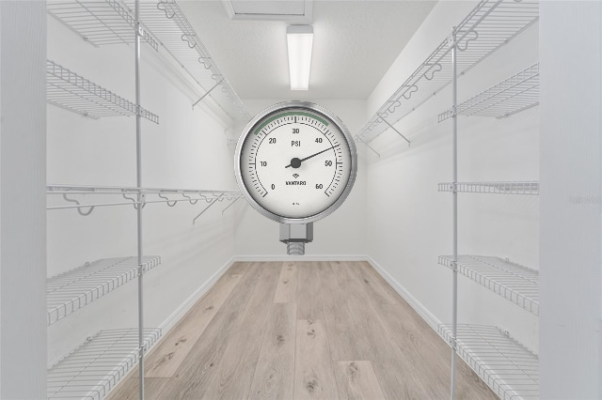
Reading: value=45 unit=psi
